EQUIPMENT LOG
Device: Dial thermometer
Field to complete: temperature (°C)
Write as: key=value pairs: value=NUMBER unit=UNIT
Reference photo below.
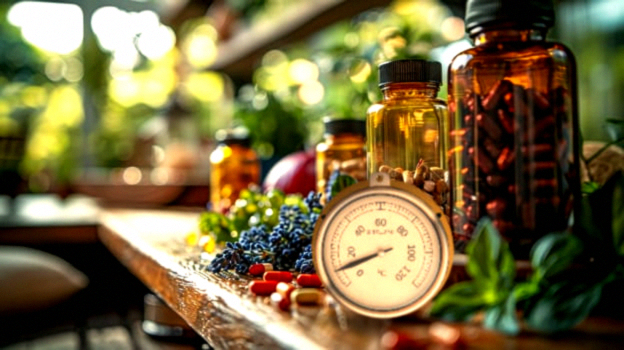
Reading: value=10 unit=°C
